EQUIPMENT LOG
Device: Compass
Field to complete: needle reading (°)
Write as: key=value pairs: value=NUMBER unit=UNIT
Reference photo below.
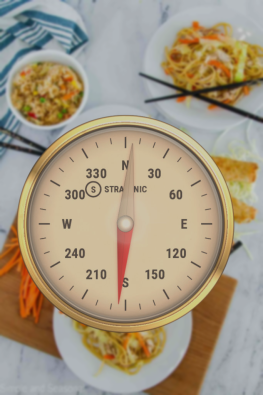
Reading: value=185 unit=°
